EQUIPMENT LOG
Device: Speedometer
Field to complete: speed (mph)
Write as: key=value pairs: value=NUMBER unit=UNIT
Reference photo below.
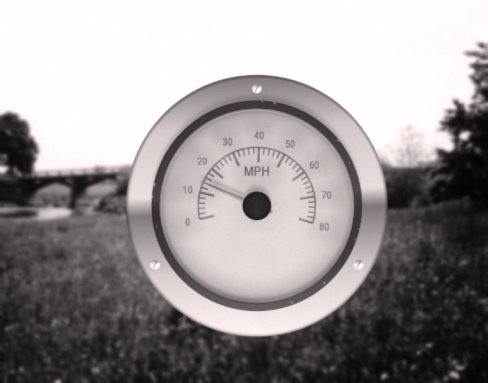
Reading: value=14 unit=mph
